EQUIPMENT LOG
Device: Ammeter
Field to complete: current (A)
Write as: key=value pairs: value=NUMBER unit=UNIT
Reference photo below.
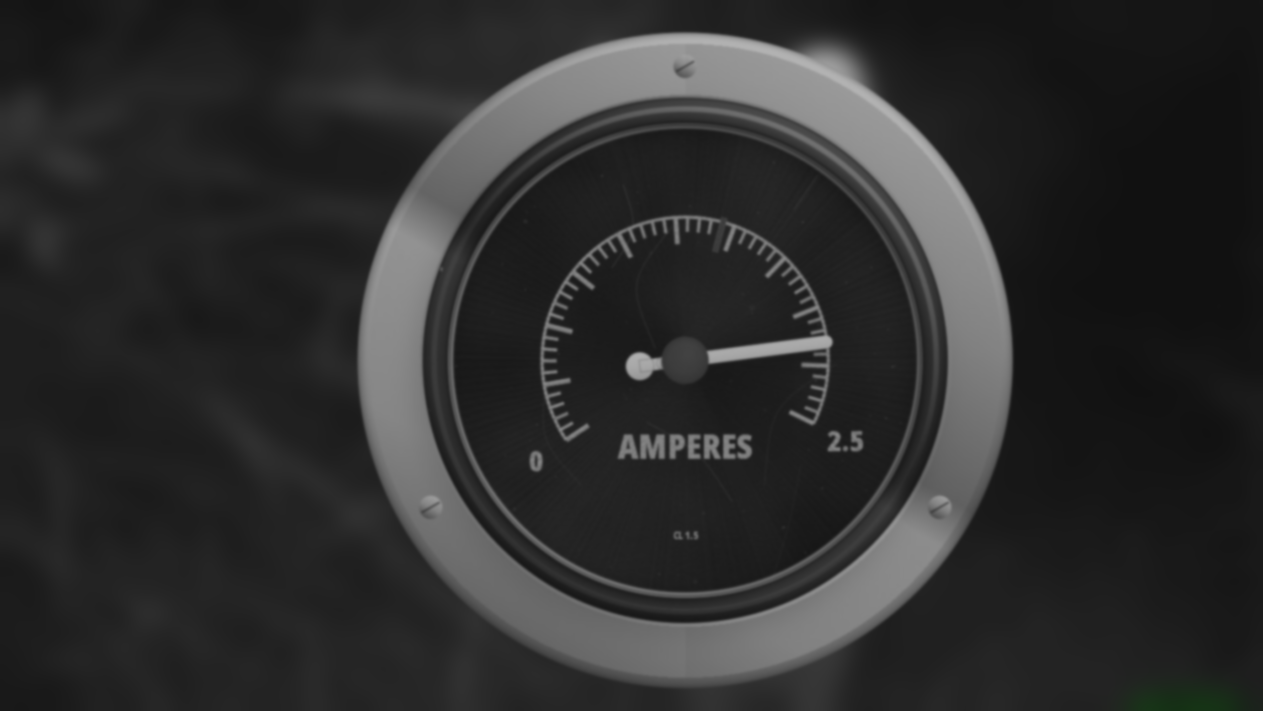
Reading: value=2.15 unit=A
